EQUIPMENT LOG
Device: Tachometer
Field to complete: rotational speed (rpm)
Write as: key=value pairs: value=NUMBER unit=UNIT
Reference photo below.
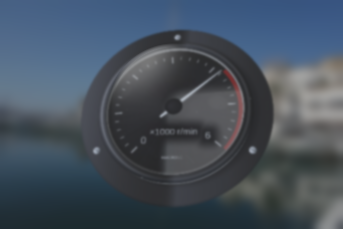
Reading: value=4200 unit=rpm
